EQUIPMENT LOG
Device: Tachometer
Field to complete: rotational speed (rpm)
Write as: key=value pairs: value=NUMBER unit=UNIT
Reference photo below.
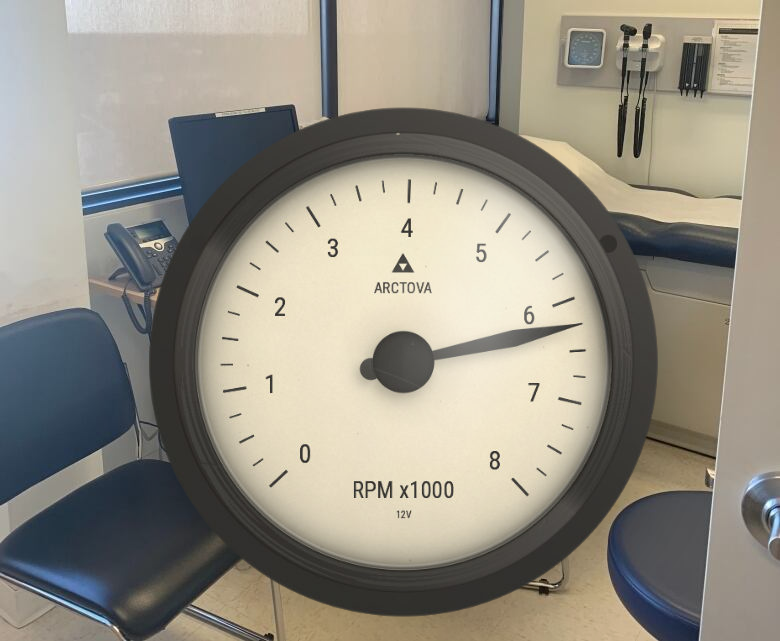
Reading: value=6250 unit=rpm
